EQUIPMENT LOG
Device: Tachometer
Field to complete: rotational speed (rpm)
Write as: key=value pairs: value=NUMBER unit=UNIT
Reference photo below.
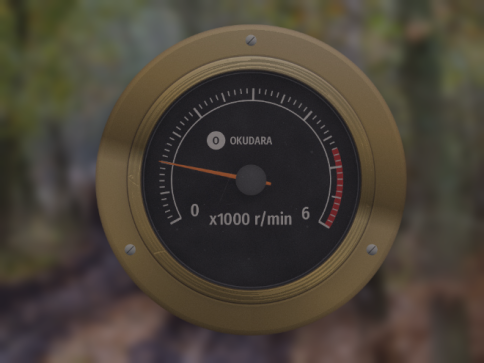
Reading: value=1000 unit=rpm
